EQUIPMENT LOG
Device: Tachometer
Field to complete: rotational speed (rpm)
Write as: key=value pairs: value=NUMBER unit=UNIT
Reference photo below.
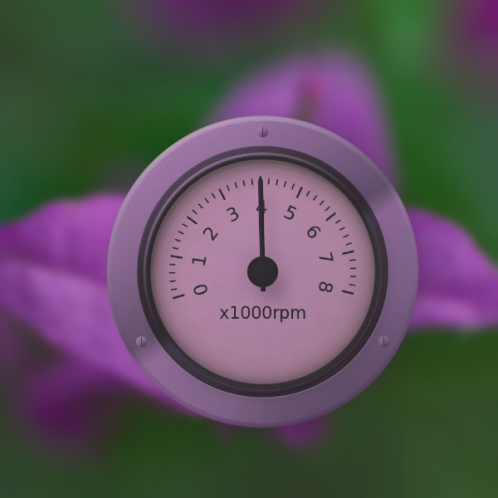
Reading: value=4000 unit=rpm
